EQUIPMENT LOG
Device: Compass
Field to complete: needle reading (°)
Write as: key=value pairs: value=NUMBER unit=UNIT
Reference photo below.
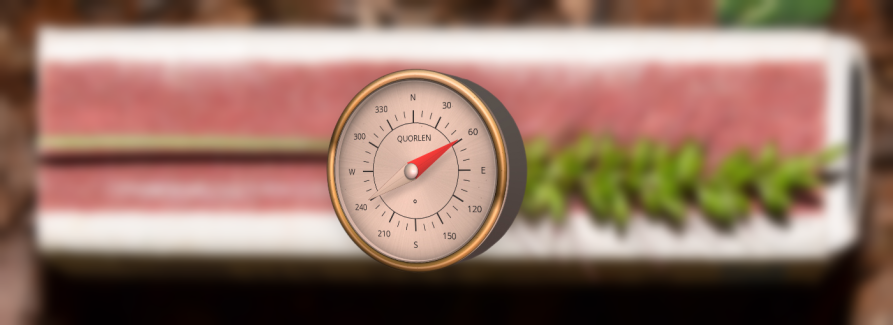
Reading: value=60 unit=°
